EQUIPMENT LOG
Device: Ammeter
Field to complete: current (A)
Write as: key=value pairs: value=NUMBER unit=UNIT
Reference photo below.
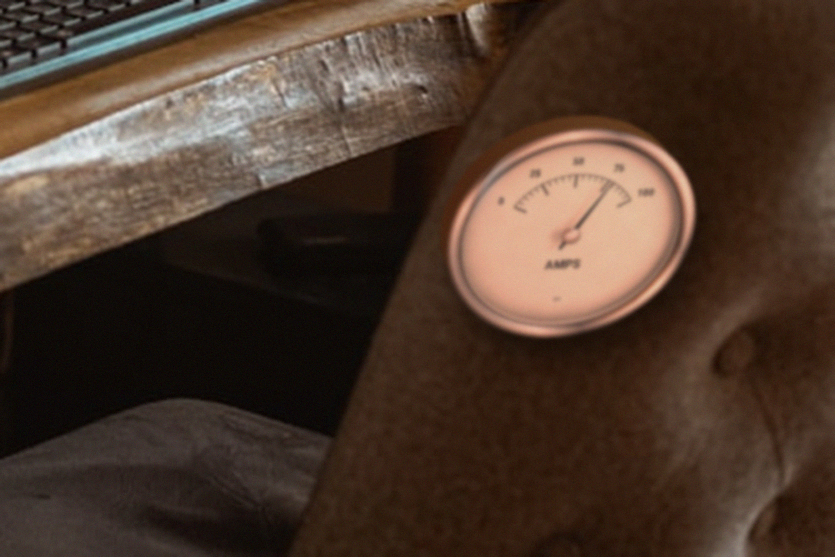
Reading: value=75 unit=A
